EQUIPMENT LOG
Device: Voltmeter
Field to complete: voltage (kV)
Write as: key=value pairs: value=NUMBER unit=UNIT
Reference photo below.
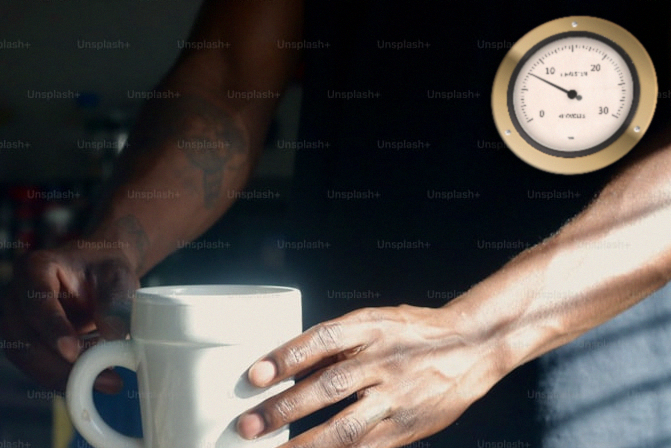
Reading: value=7.5 unit=kV
